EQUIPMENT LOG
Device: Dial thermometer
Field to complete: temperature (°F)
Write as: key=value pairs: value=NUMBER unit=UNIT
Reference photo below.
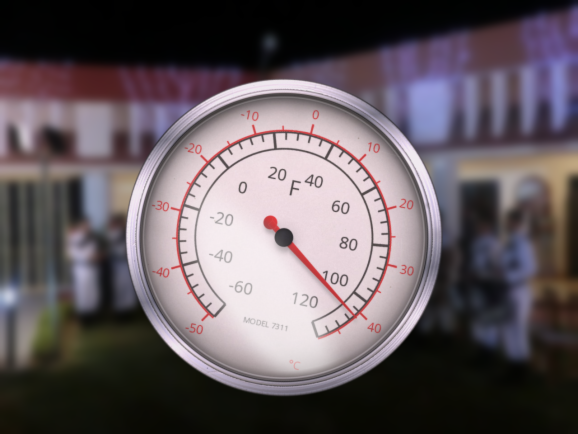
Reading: value=106 unit=°F
